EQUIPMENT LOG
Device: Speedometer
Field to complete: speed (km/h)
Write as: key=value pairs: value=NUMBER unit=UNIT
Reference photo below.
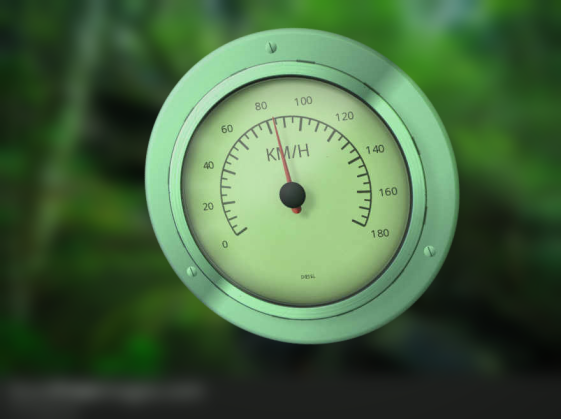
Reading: value=85 unit=km/h
